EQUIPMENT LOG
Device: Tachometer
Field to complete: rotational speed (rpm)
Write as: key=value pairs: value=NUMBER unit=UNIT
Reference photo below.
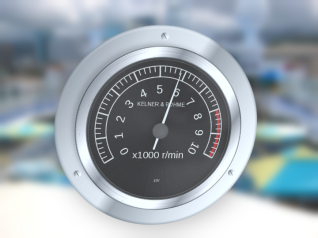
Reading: value=5800 unit=rpm
